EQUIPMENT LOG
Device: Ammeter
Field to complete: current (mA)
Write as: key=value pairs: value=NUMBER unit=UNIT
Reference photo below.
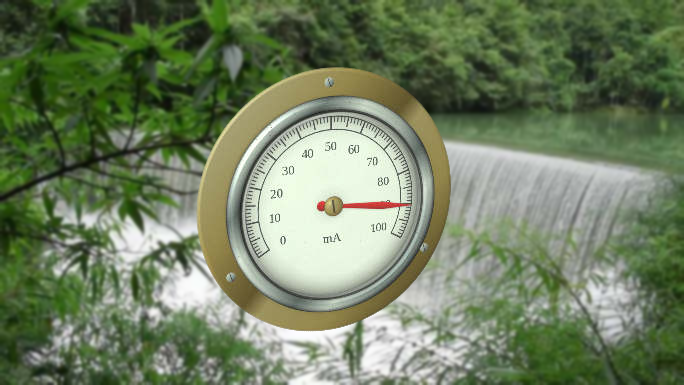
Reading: value=90 unit=mA
